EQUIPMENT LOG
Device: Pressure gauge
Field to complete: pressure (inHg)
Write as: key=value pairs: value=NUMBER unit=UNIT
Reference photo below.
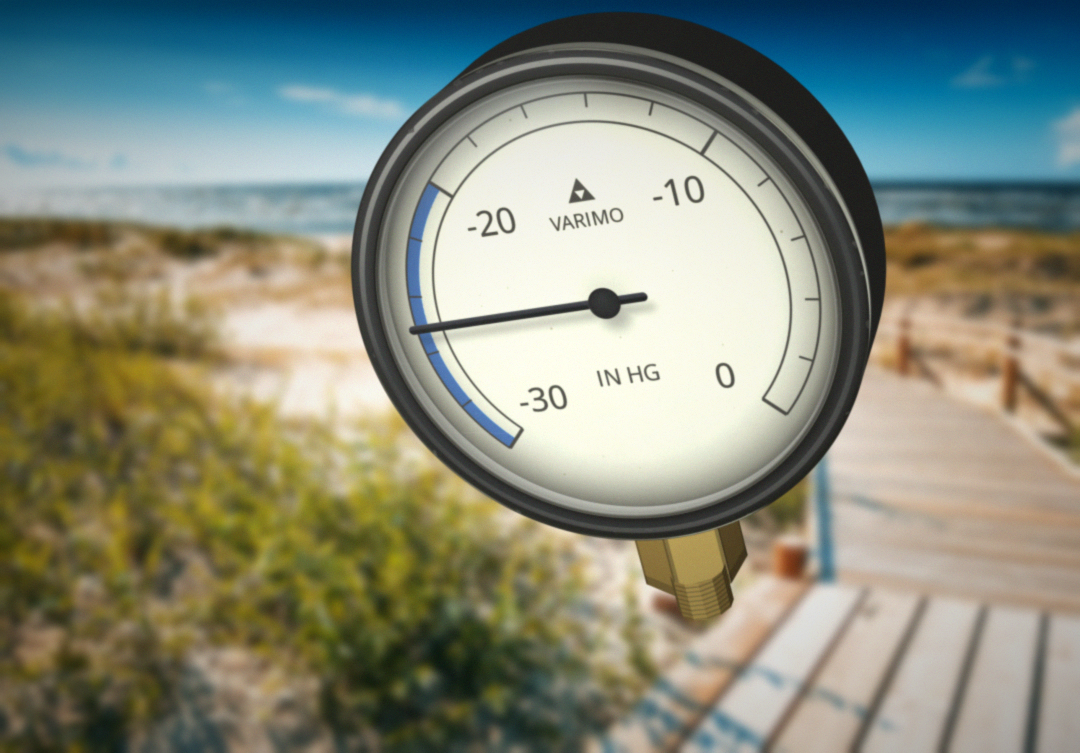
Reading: value=-25 unit=inHg
